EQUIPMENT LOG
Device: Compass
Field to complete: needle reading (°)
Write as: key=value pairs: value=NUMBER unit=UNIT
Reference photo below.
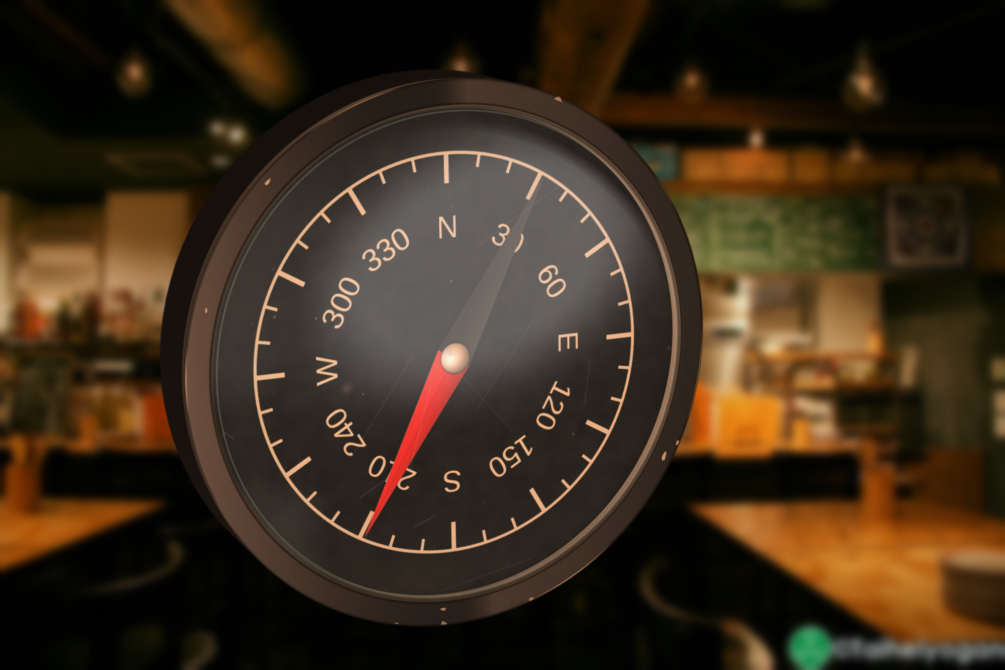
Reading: value=210 unit=°
